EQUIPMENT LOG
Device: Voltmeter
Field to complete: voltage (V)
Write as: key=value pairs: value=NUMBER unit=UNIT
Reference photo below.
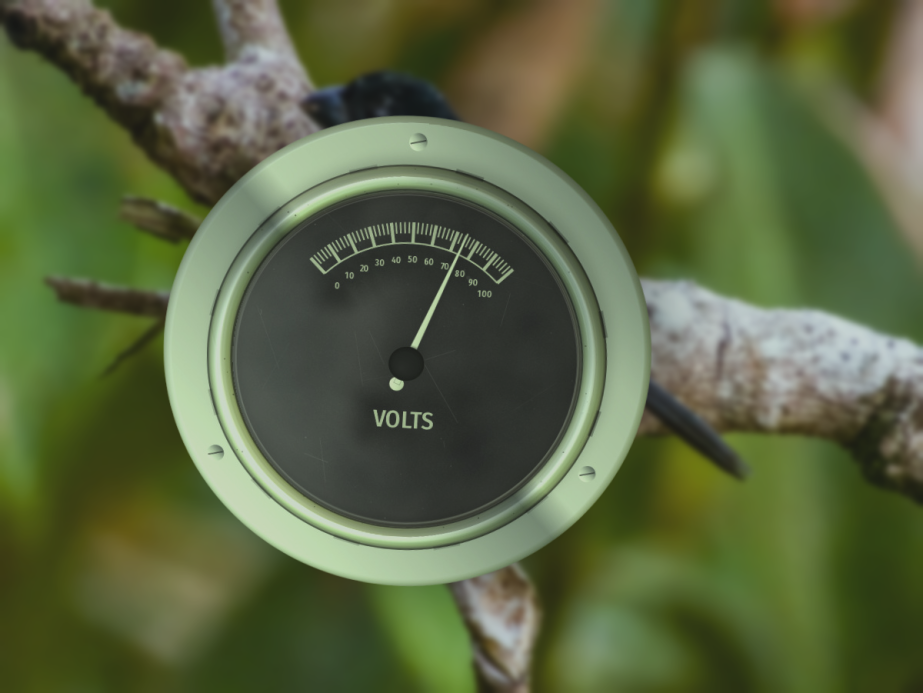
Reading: value=74 unit=V
